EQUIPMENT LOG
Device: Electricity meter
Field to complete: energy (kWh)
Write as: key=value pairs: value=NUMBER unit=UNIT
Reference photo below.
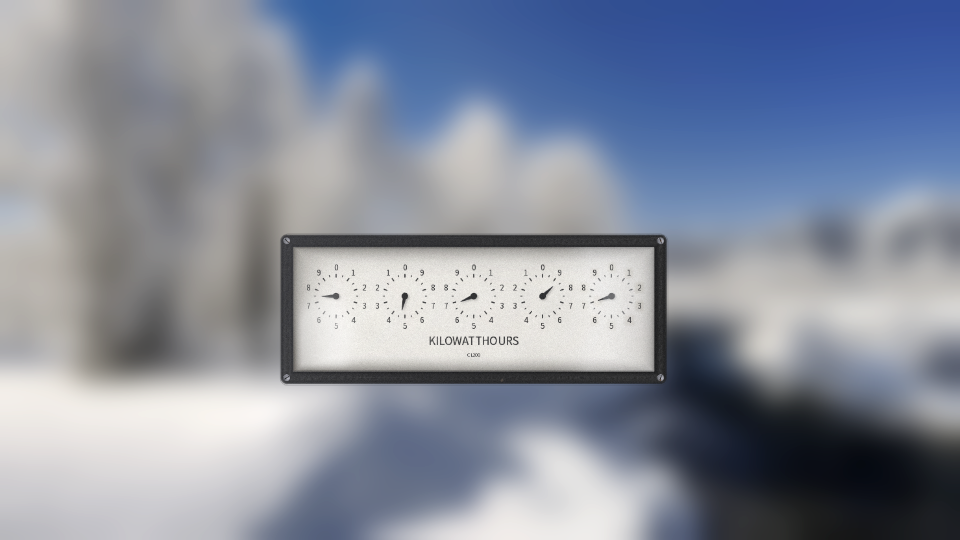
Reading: value=74687 unit=kWh
